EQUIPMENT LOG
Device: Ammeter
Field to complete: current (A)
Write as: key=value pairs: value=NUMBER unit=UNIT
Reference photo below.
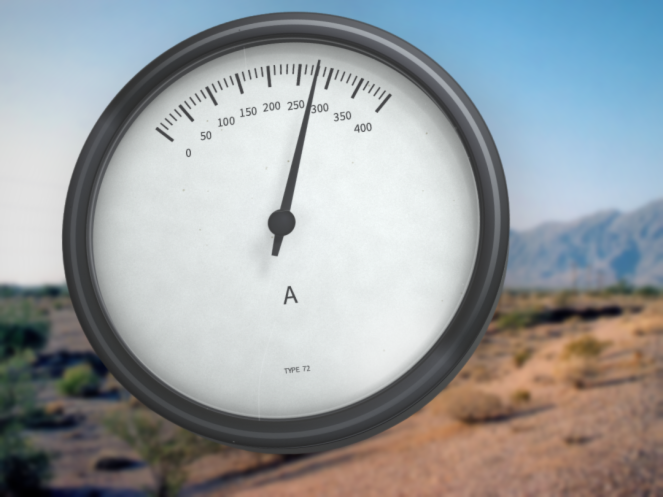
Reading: value=280 unit=A
